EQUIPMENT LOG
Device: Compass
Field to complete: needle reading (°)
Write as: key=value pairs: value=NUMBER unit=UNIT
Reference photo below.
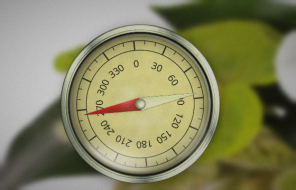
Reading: value=265 unit=°
